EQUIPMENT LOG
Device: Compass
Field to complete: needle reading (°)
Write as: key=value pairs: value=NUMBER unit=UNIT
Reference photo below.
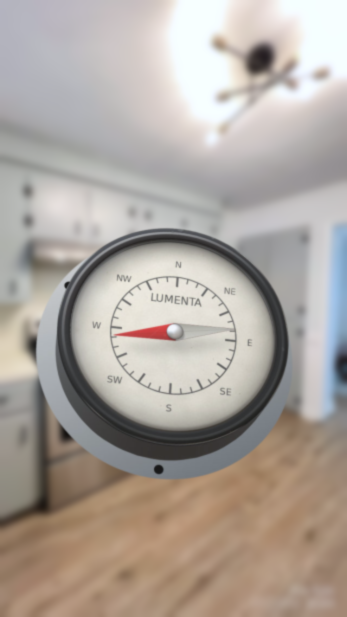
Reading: value=260 unit=°
